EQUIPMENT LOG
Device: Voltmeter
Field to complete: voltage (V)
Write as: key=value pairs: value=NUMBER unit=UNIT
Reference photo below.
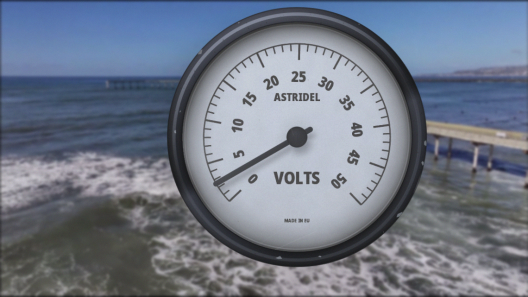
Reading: value=2.5 unit=V
